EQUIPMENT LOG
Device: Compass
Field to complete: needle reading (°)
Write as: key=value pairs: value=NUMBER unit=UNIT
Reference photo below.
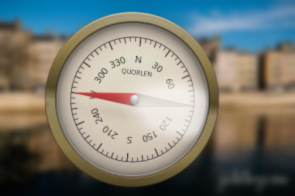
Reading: value=270 unit=°
